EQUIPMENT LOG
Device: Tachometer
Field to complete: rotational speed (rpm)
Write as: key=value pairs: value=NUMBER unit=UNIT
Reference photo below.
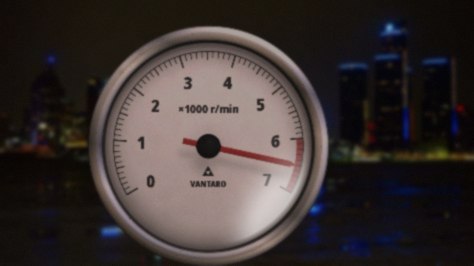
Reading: value=6500 unit=rpm
